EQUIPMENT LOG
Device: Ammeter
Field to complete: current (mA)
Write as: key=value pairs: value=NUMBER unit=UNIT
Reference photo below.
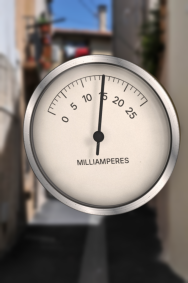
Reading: value=15 unit=mA
